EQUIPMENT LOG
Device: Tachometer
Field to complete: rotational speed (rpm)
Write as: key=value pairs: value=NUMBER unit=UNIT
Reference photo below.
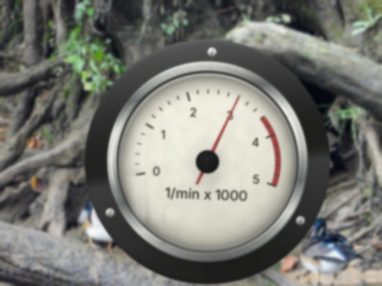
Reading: value=3000 unit=rpm
